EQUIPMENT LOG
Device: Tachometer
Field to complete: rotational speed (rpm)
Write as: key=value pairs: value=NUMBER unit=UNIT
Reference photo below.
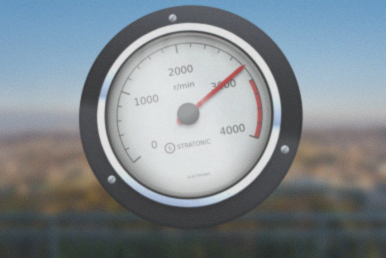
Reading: value=3000 unit=rpm
